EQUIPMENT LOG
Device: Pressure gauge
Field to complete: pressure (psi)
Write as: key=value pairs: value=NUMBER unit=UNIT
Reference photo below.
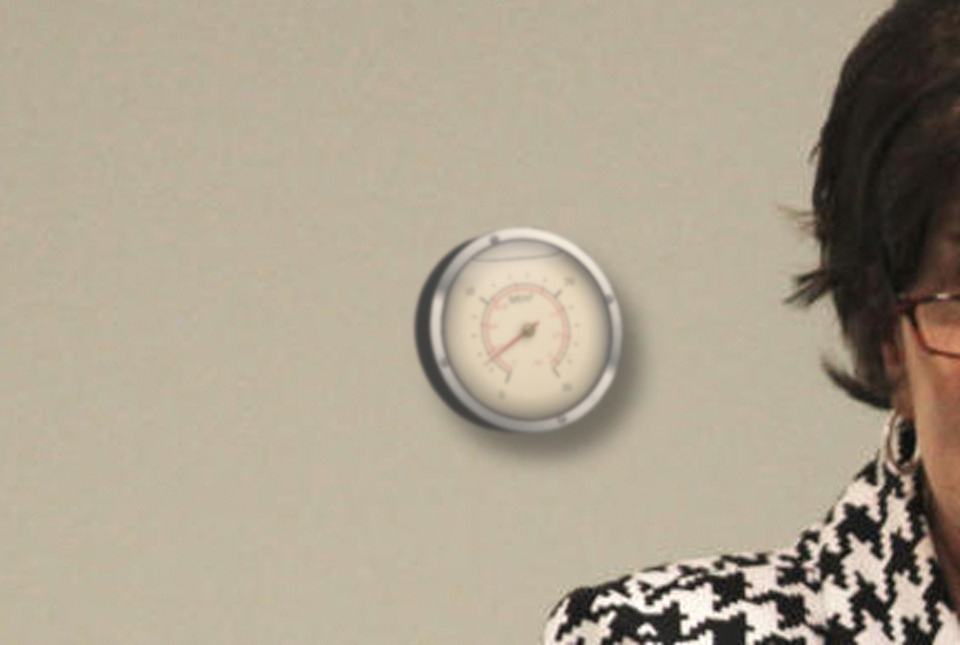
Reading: value=3 unit=psi
